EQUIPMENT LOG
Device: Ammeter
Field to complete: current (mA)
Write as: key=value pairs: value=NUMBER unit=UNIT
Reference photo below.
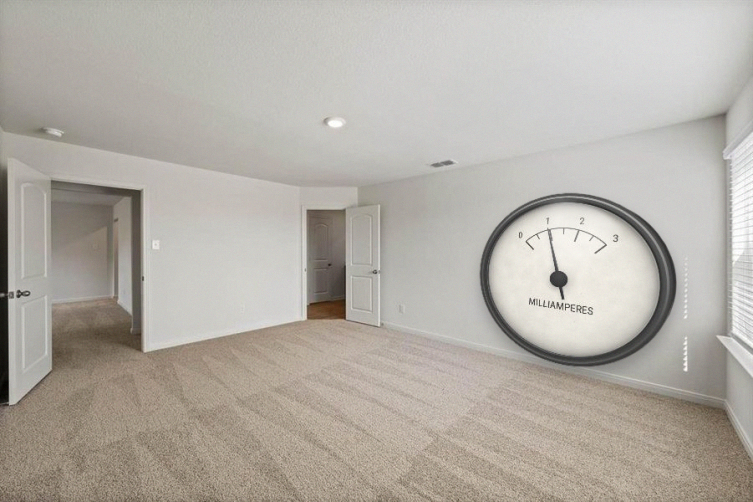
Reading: value=1 unit=mA
